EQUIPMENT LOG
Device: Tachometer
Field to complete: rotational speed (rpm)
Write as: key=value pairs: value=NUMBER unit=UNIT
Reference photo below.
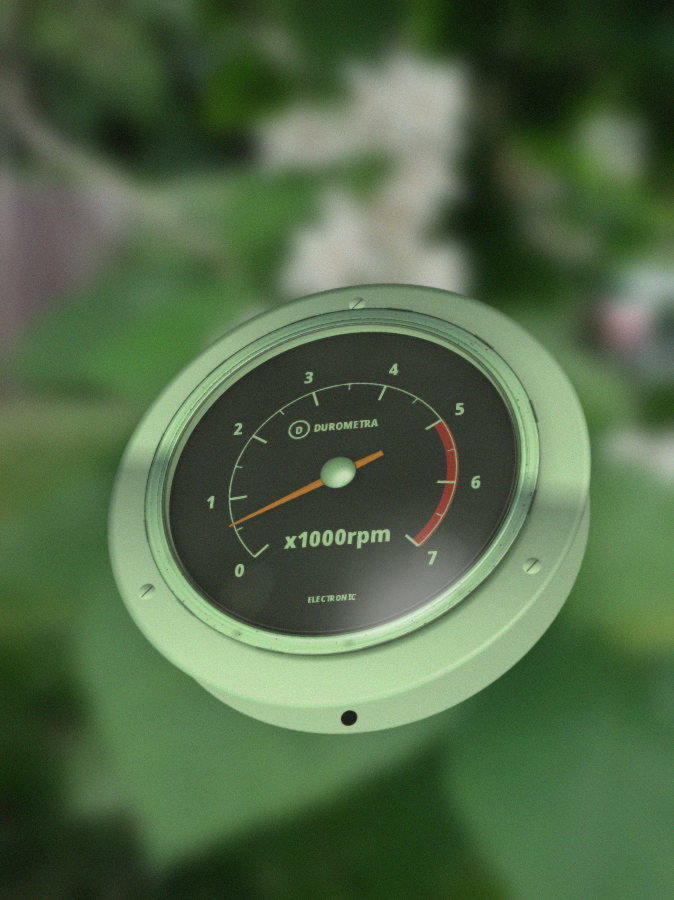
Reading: value=500 unit=rpm
